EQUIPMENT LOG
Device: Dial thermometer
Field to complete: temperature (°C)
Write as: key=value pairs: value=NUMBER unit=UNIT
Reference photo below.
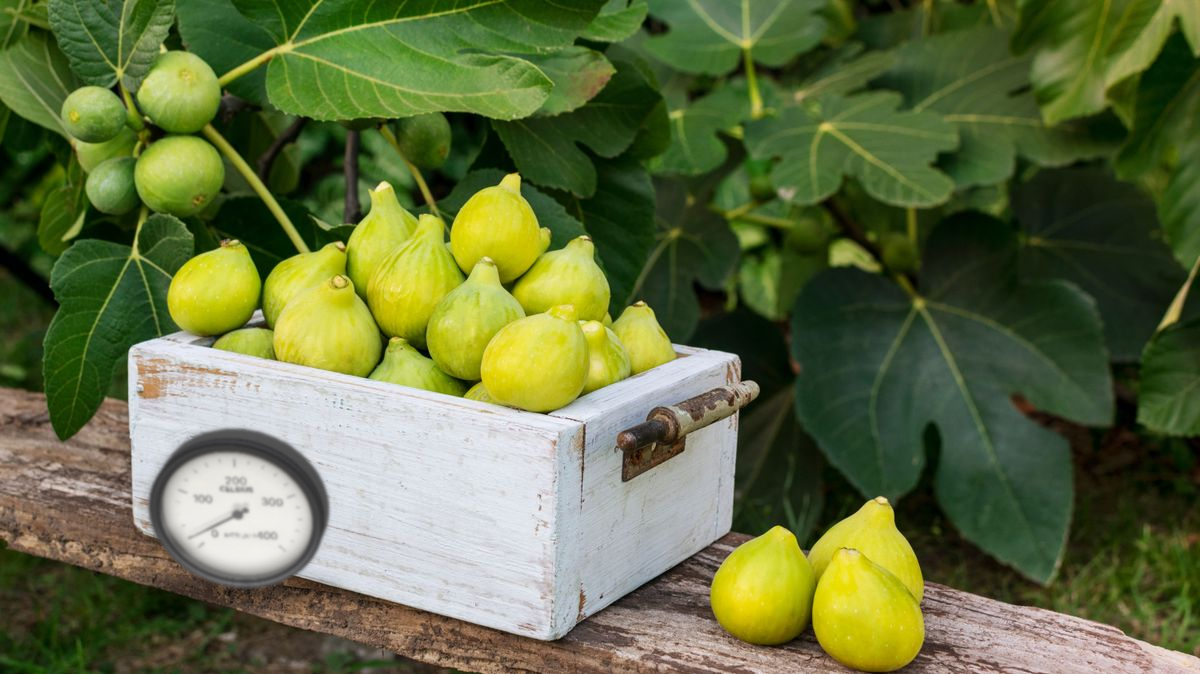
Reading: value=20 unit=°C
